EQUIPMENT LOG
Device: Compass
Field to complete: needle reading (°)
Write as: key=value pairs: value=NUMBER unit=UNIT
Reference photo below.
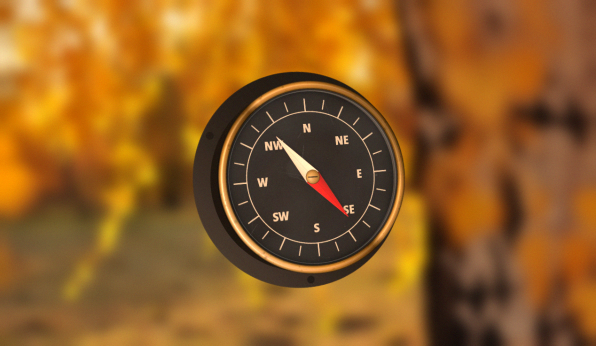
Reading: value=142.5 unit=°
